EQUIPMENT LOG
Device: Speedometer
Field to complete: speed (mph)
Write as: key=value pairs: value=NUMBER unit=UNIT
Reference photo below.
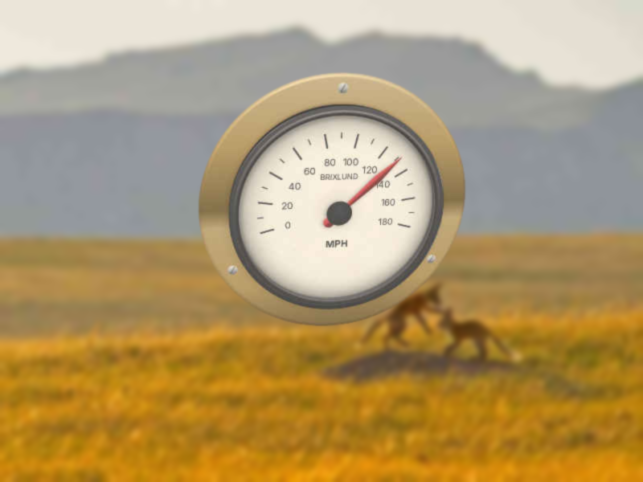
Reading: value=130 unit=mph
